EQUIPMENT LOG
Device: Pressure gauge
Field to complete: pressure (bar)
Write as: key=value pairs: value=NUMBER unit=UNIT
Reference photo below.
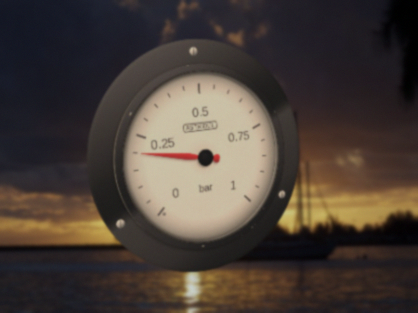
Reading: value=0.2 unit=bar
